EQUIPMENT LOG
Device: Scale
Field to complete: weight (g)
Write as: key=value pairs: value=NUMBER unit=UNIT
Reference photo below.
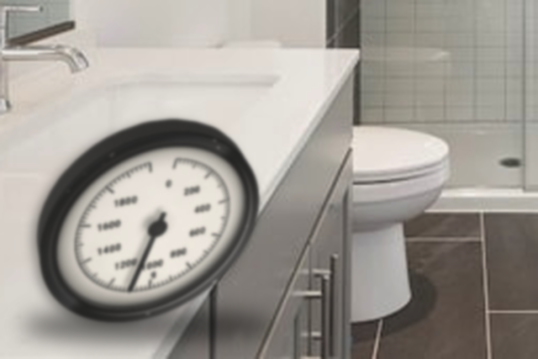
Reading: value=1100 unit=g
